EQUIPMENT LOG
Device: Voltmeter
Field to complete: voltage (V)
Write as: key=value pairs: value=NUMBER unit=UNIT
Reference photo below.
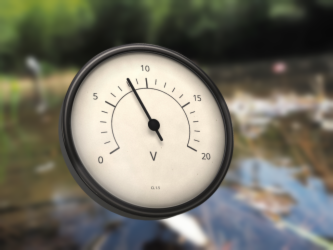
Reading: value=8 unit=V
